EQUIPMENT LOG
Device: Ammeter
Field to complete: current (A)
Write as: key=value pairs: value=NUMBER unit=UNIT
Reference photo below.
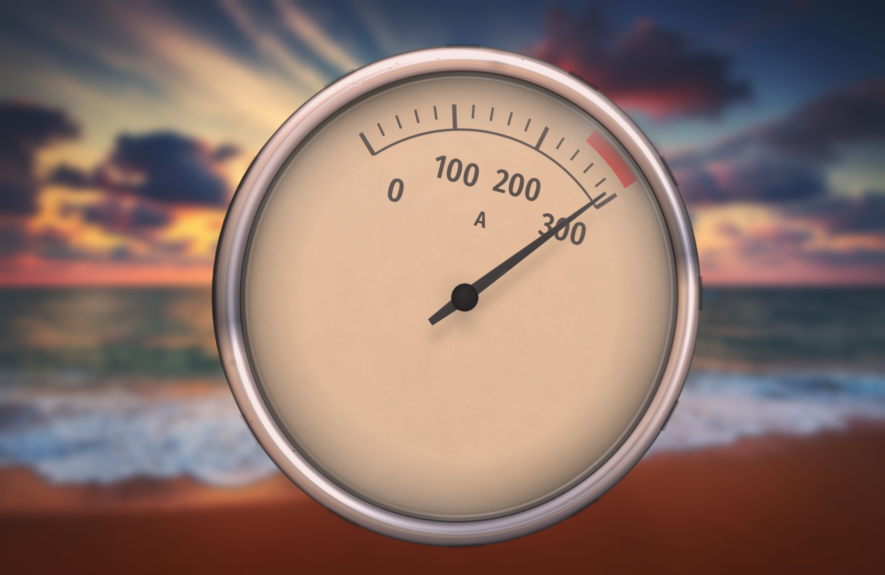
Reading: value=290 unit=A
